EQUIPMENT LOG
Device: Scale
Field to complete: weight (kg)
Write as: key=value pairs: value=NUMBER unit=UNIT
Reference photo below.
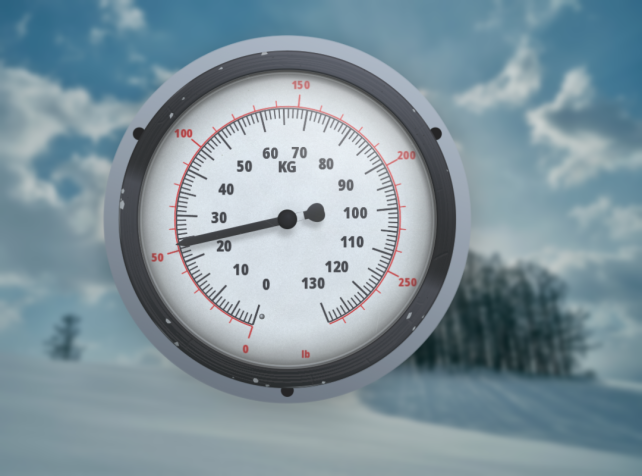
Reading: value=24 unit=kg
